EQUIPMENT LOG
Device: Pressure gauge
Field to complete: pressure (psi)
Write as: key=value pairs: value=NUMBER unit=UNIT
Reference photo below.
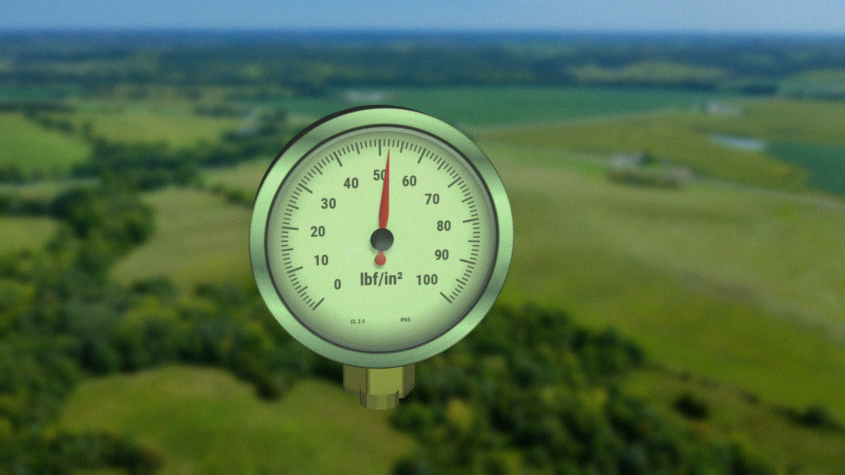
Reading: value=52 unit=psi
